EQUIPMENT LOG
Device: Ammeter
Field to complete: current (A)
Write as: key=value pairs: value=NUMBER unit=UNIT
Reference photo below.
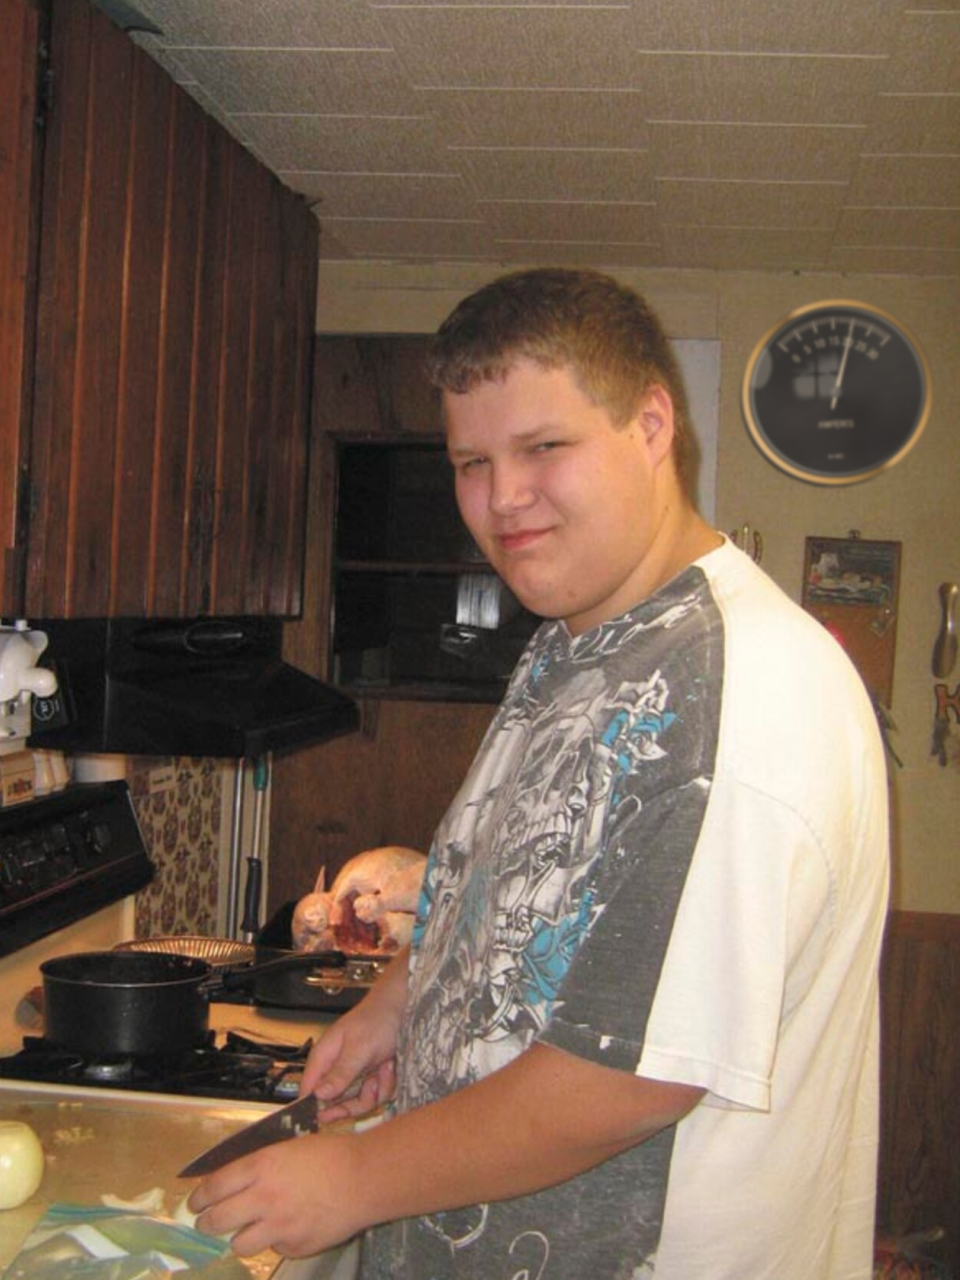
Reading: value=20 unit=A
